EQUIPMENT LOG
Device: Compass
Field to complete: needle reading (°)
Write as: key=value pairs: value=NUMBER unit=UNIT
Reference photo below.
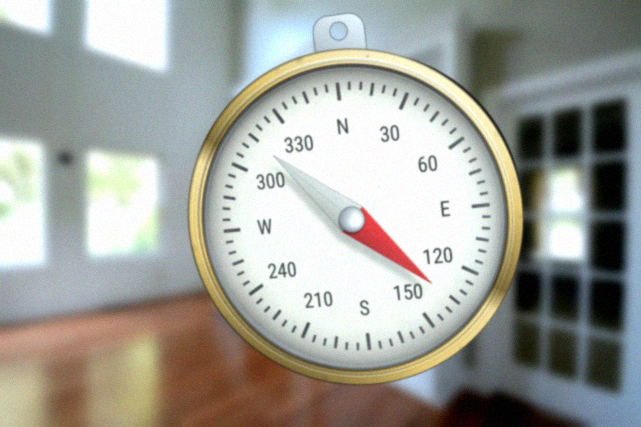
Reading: value=135 unit=°
